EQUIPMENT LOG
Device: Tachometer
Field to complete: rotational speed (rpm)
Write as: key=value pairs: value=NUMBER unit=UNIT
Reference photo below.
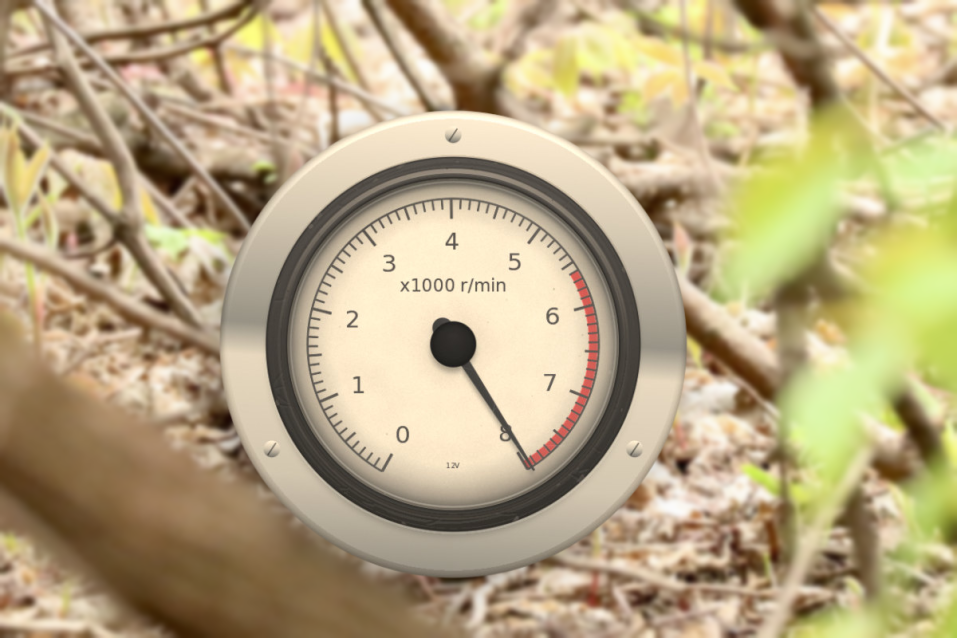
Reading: value=7950 unit=rpm
